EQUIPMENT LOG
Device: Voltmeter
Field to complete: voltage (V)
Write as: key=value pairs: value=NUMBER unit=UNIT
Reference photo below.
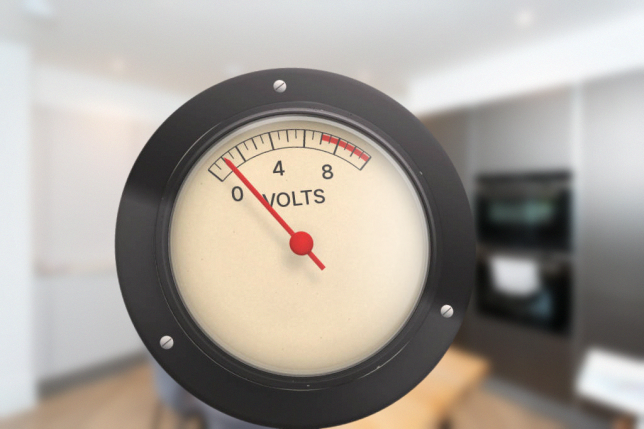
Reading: value=1 unit=V
